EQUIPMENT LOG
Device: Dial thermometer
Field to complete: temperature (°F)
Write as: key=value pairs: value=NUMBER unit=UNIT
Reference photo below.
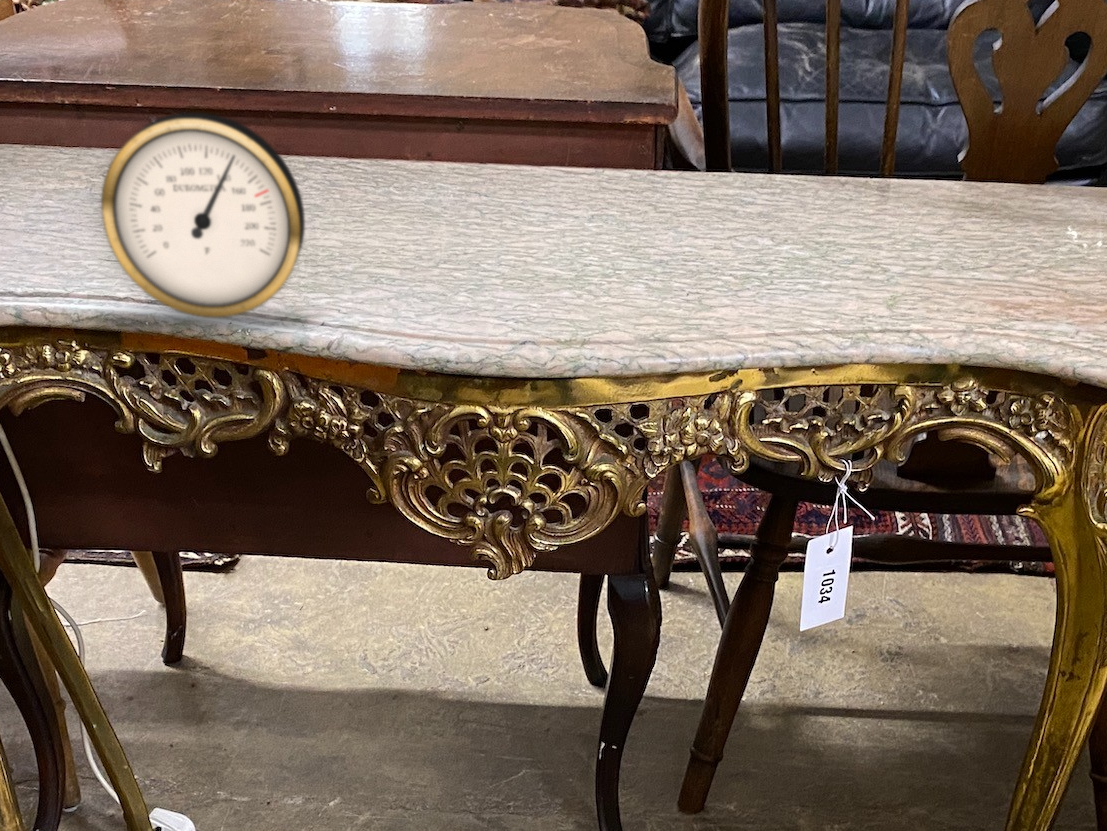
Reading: value=140 unit=°F
